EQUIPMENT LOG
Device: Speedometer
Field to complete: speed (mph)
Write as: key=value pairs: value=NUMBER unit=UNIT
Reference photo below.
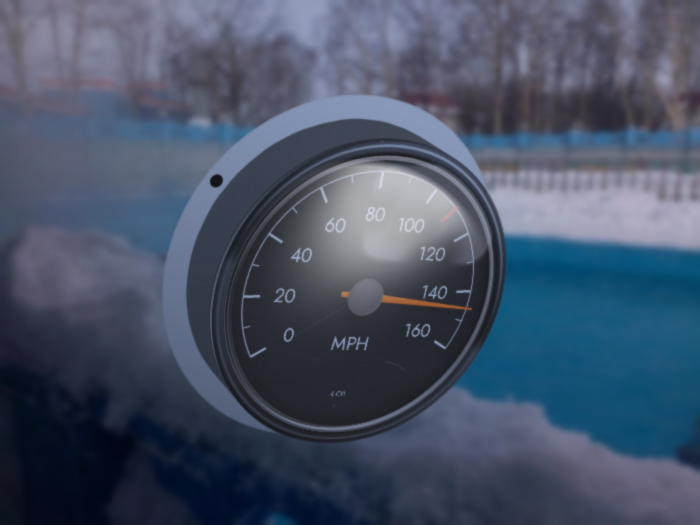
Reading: value=145 unit=mph
